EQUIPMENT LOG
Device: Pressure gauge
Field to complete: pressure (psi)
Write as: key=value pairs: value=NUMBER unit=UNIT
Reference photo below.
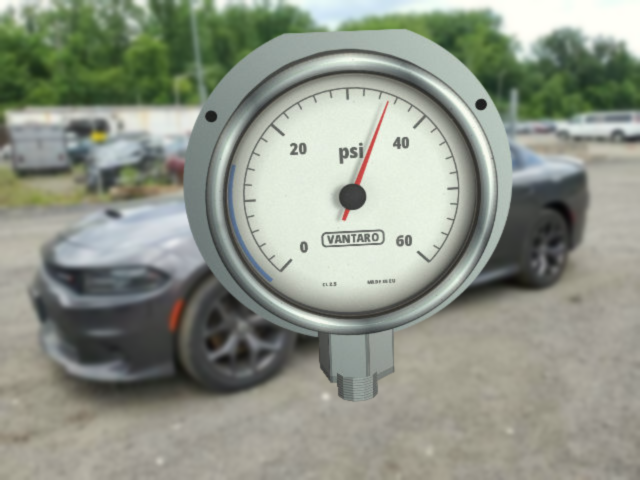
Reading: value=35 unit=psi
